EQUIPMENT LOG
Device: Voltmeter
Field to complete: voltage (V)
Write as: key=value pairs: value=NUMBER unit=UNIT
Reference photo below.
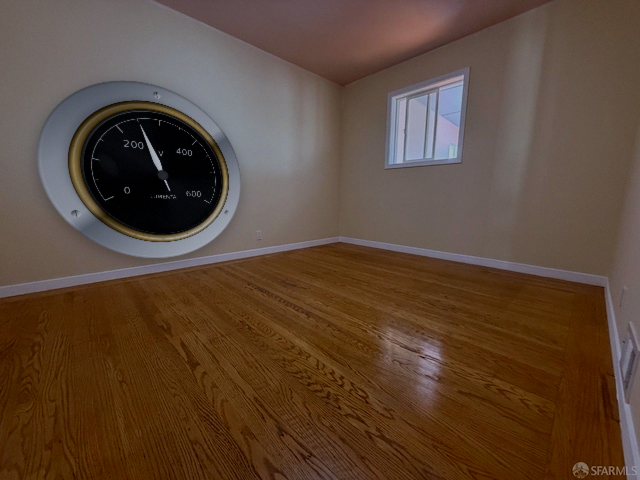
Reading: value=250 unit=V
